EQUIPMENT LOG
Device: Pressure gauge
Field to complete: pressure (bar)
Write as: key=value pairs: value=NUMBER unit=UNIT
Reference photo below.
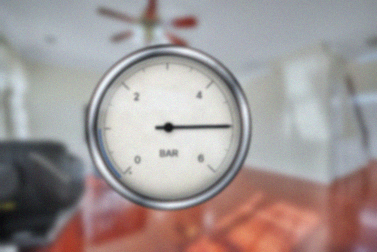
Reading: value=5 unit=bar
